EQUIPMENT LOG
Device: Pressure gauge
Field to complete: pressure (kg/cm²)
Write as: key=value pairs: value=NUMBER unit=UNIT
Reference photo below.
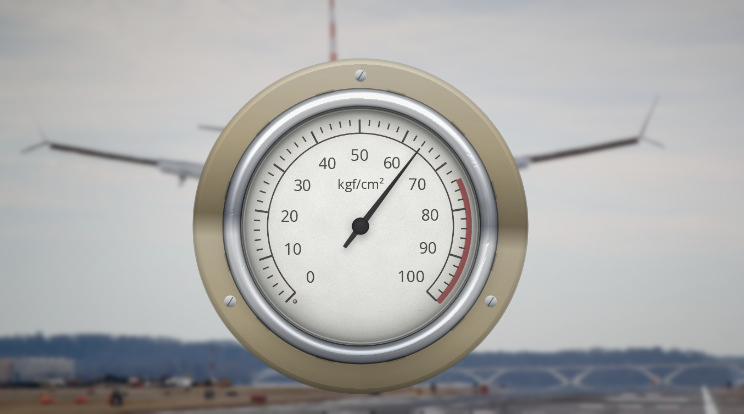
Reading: value=64 unit=kg/cm²
